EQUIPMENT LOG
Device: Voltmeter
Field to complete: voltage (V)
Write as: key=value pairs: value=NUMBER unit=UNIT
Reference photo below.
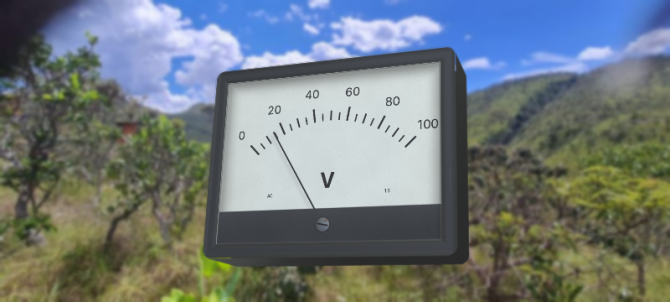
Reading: value=15 unit=V
